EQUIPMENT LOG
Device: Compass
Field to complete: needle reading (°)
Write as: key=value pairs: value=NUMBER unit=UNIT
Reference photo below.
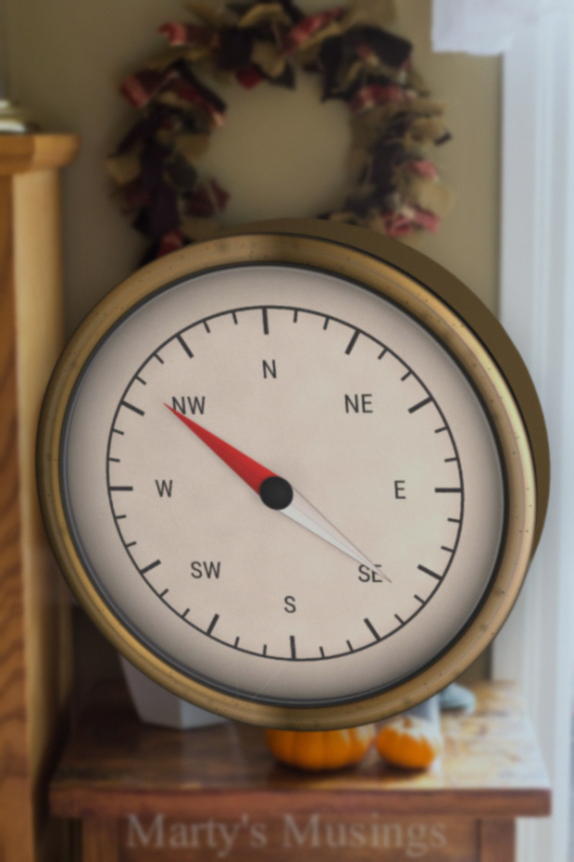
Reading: value=310 unit=°
